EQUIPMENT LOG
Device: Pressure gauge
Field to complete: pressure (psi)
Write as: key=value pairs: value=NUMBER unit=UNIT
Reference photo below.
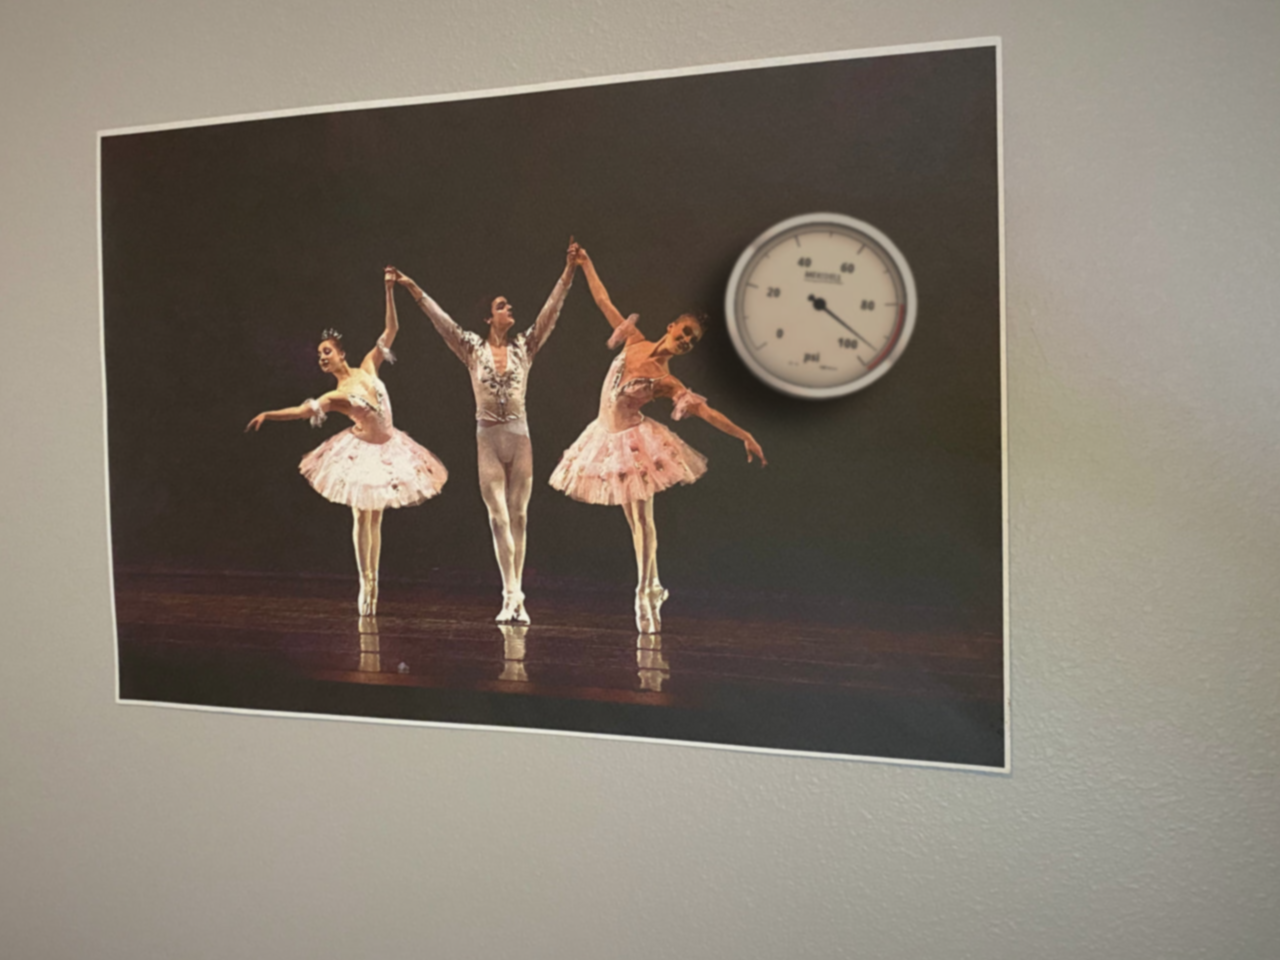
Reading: value=95 unit=psi
